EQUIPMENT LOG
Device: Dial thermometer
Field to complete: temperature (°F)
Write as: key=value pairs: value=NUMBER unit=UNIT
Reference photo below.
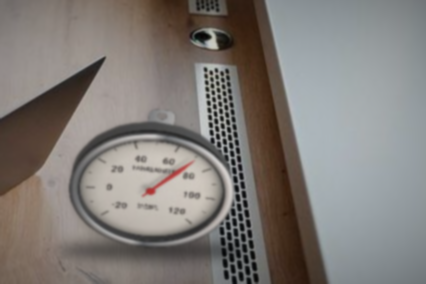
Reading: value=70 unit=°F
